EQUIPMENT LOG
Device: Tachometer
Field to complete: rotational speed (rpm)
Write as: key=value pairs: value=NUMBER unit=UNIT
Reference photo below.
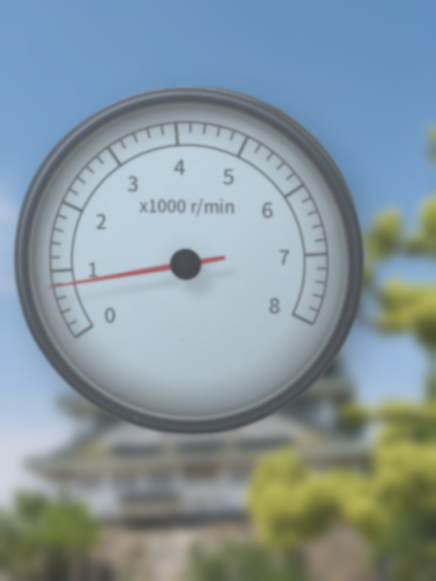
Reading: value=800 unit=rpm
